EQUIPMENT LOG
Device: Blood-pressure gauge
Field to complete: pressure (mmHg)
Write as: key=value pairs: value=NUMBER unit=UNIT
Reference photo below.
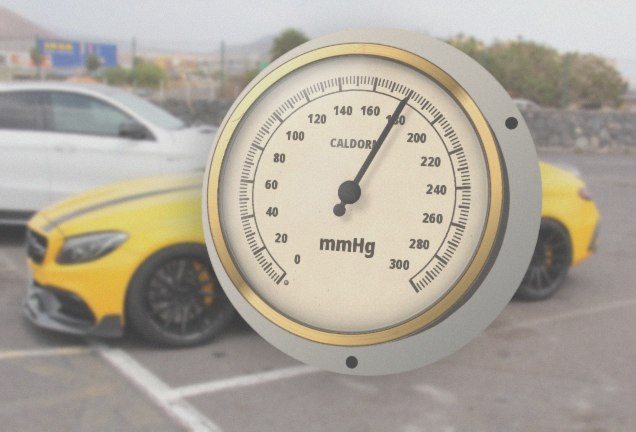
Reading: value=180 unit=mmHg
